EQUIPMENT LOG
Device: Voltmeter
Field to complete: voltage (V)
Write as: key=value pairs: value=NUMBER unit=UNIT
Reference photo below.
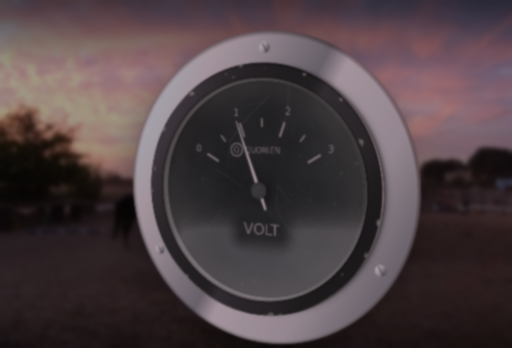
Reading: value=1 unit=V
